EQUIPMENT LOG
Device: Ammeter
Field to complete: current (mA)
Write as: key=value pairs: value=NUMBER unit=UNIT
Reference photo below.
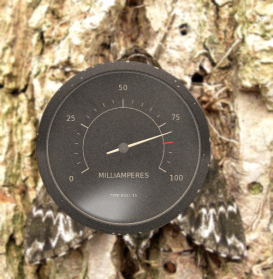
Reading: value=80 unit=mA
